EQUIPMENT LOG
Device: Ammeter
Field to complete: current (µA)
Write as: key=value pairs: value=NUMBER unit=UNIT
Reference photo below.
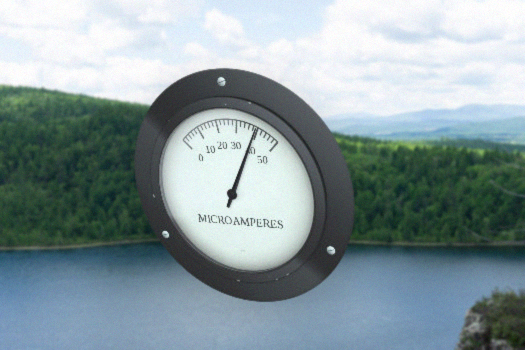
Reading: value=40 unit=µA
